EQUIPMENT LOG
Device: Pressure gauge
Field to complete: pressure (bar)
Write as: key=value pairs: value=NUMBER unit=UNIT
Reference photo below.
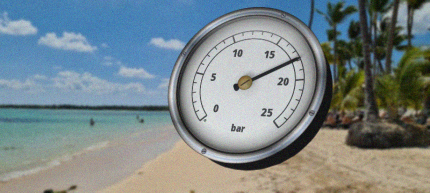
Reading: value=18 unit=bar
